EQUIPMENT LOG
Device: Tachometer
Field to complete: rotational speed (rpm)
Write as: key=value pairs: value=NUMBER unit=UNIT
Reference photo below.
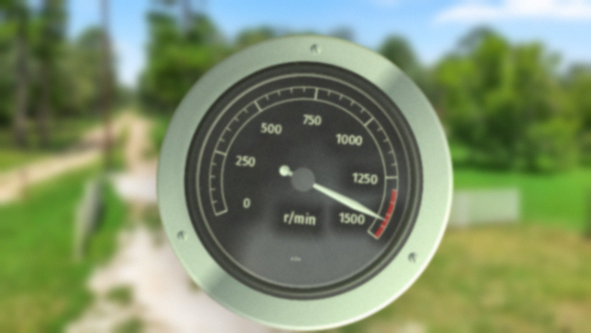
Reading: value=1425 unit=rpm
